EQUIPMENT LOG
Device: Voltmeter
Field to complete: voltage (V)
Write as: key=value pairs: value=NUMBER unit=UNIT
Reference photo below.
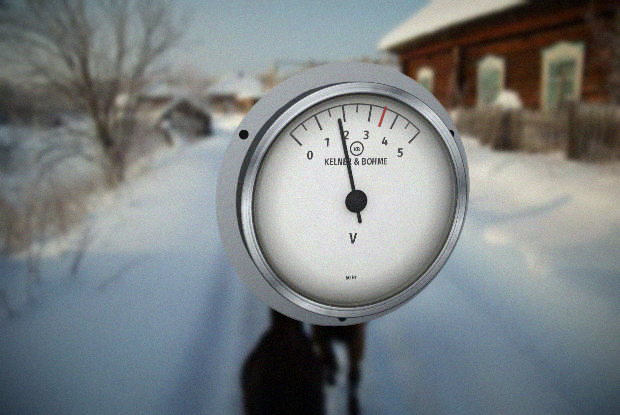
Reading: value=1.75 unit=V
